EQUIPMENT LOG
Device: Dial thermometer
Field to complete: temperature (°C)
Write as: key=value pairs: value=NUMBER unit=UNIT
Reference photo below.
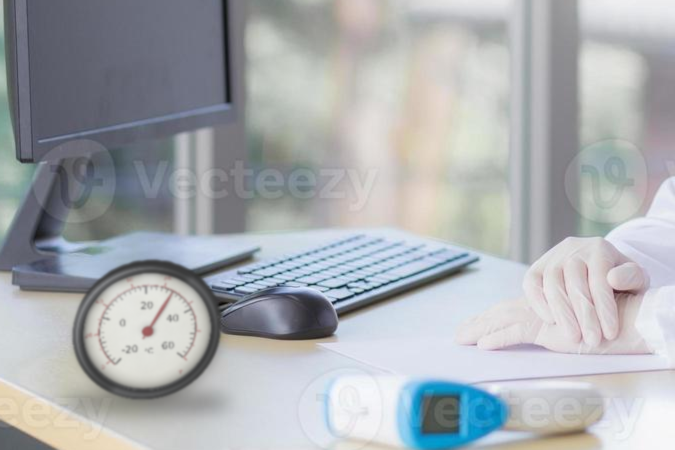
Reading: value=30 unit=°C
